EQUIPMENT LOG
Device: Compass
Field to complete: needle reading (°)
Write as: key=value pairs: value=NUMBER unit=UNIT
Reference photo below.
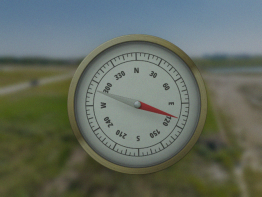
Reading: value=110 unit=°
